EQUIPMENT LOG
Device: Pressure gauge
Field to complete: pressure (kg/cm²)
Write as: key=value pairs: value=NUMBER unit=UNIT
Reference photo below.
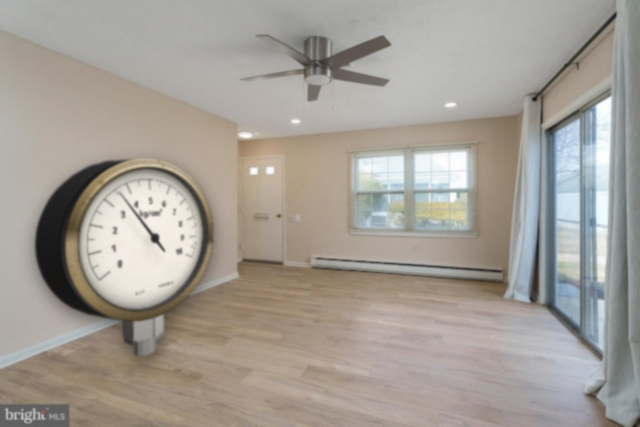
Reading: value=3.5 unit=kg/cm²
